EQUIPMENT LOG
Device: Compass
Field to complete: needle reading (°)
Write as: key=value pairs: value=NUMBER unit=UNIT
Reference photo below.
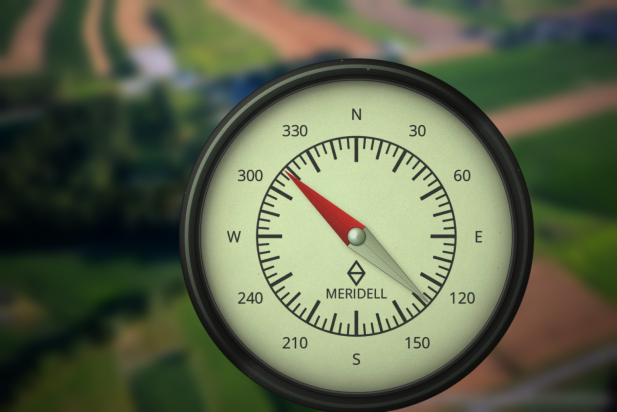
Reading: value=312.5 unit=°
